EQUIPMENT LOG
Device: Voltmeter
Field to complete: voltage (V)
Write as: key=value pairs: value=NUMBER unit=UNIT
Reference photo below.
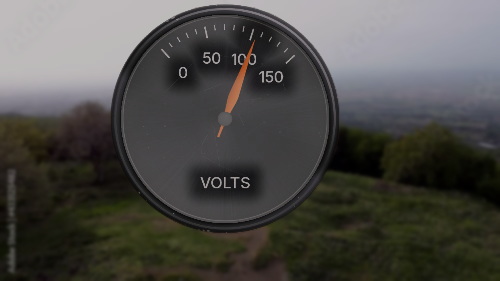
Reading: value=105 unit=V
